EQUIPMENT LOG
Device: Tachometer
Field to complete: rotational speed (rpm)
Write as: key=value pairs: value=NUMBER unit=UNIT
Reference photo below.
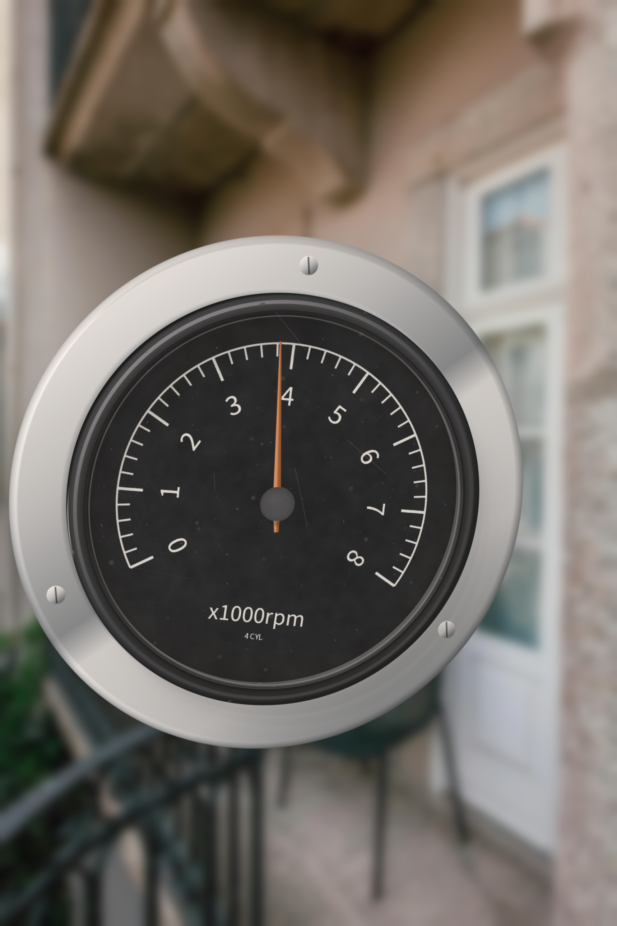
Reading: value=3800 unit=rpm
